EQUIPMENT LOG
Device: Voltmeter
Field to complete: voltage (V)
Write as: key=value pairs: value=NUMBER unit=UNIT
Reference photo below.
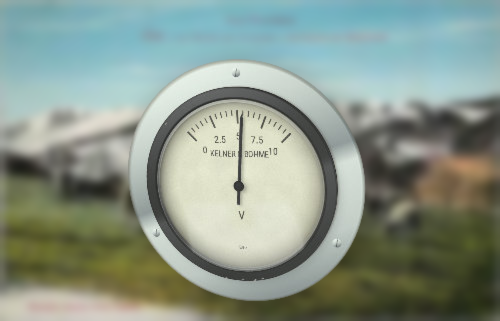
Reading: value=5.5 unit=V
